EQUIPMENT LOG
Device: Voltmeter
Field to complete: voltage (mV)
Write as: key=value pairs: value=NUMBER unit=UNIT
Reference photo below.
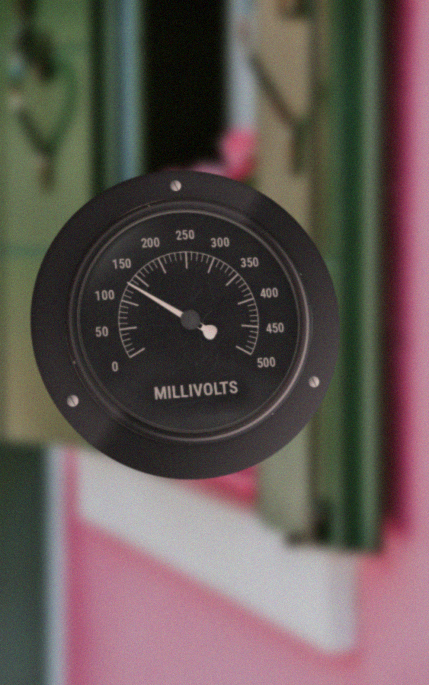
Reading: value=130 unit=mV
